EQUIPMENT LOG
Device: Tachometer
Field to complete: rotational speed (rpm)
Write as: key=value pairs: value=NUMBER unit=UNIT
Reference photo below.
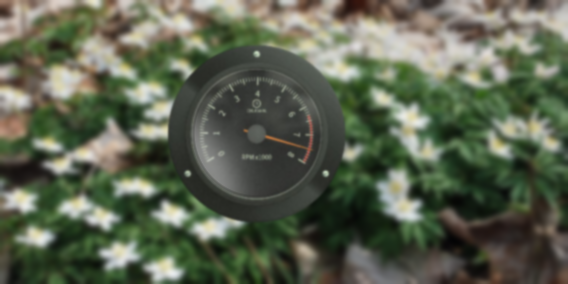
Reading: value=7500 unit=rpm
